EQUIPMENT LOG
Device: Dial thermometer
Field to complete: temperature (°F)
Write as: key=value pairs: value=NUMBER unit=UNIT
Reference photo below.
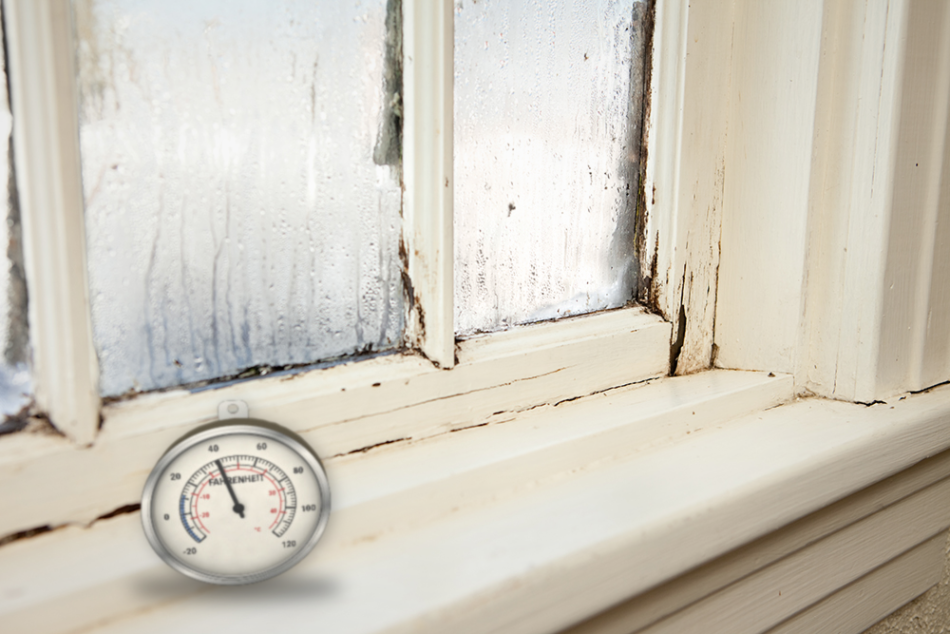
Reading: value=40 unit=°F
